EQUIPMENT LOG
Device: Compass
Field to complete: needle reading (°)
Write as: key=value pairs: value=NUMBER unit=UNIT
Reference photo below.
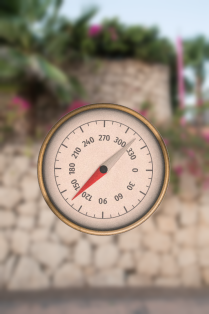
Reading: value=135 unit=°
